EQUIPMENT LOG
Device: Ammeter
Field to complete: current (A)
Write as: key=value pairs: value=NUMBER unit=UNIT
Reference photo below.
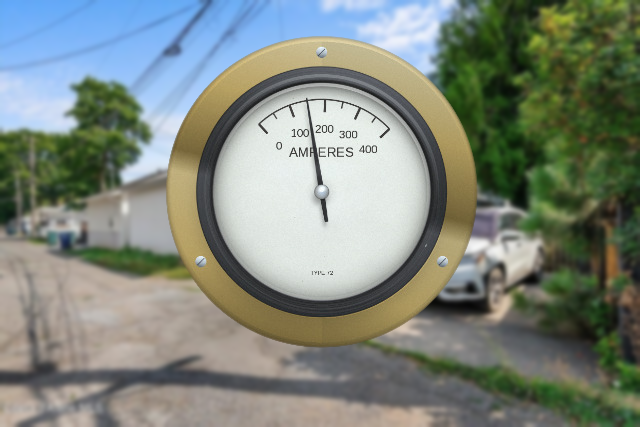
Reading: value=150 unit=A
